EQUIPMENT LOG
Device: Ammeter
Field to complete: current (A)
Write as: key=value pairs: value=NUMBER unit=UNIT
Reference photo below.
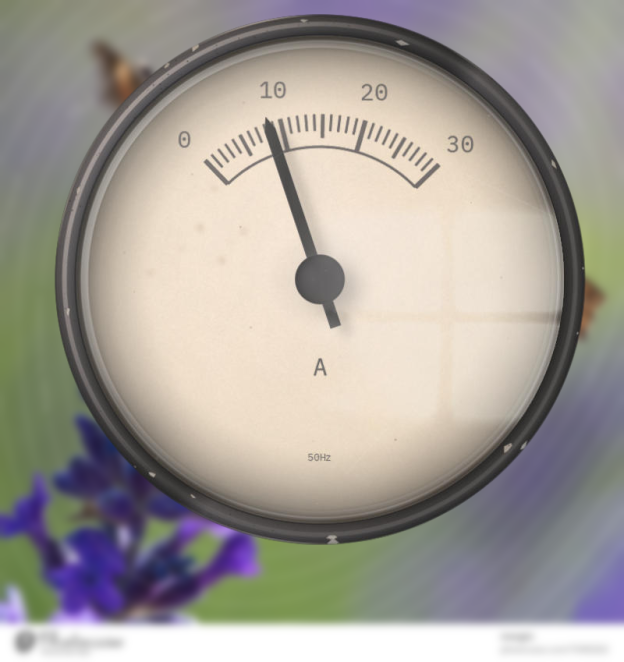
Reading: value=8.5 unit=A
